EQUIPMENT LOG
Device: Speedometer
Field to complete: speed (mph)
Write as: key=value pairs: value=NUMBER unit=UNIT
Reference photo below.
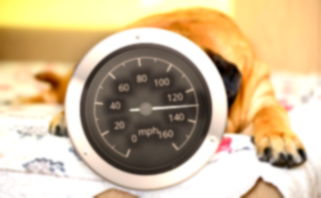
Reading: value=130 unit=mph
